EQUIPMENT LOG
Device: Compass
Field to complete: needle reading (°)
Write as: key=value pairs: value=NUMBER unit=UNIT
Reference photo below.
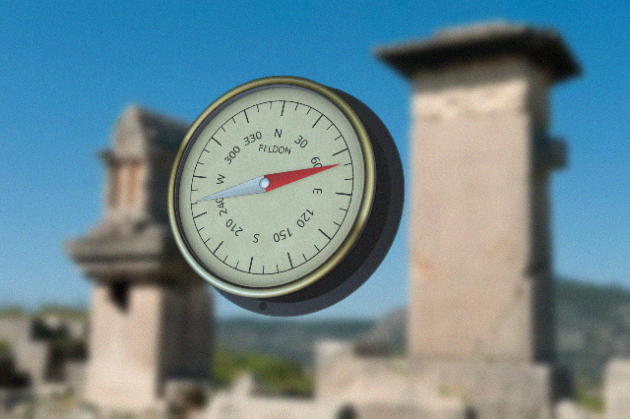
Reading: value=70 unit=°
